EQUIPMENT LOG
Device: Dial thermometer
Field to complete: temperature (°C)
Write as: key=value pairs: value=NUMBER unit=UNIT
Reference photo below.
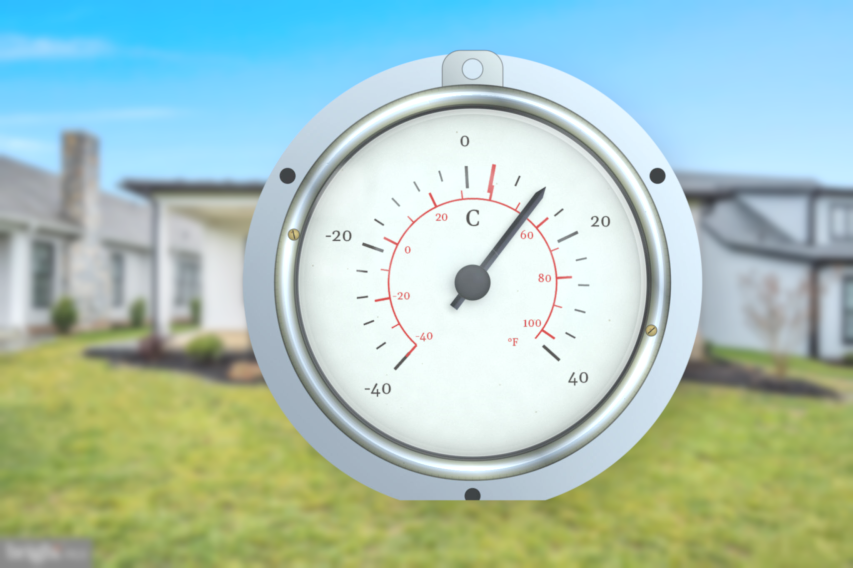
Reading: value=12 unit=°C
